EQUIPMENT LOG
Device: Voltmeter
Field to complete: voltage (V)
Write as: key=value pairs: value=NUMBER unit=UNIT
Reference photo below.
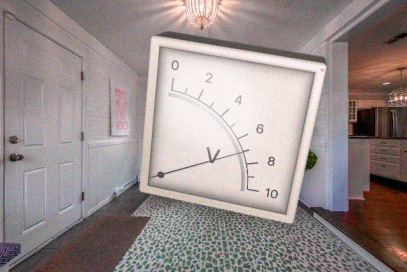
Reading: value=7 unit=V
